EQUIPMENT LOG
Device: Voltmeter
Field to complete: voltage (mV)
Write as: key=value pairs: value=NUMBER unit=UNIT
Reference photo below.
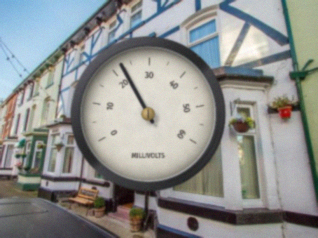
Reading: value=22.5 unit=mV
